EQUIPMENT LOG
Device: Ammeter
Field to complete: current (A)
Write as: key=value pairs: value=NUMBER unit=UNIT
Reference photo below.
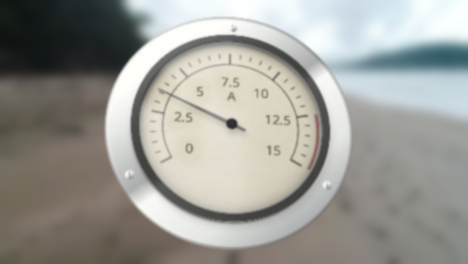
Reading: value=3.5 unit=A
